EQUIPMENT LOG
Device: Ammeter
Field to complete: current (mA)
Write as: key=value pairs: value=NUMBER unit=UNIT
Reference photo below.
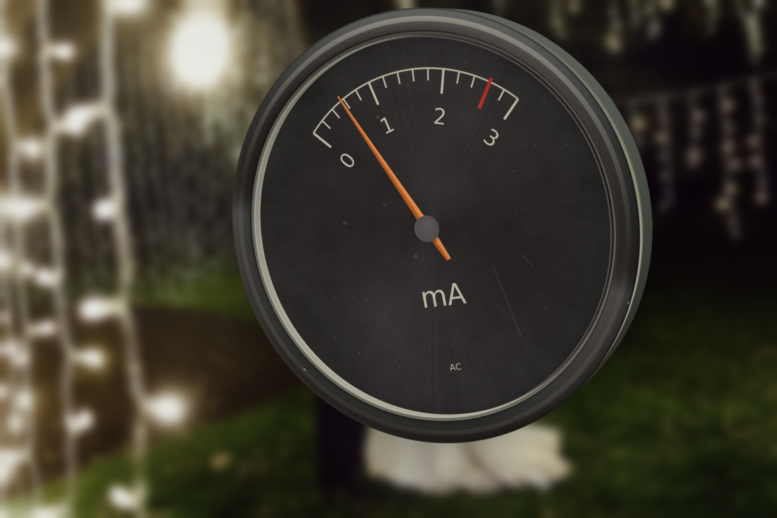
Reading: value=0.6 unit=mA
